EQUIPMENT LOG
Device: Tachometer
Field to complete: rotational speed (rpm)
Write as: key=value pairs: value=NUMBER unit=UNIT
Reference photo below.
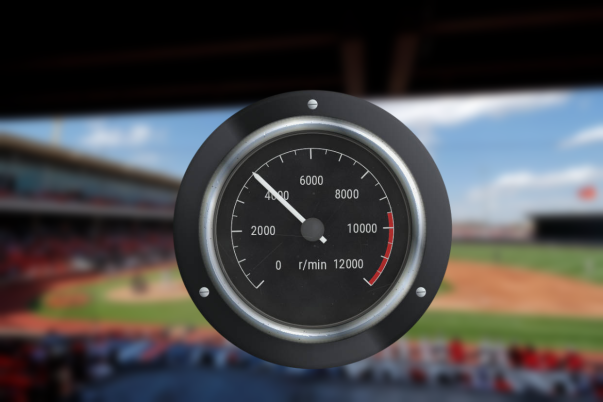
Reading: value=4000 unit=rpm
